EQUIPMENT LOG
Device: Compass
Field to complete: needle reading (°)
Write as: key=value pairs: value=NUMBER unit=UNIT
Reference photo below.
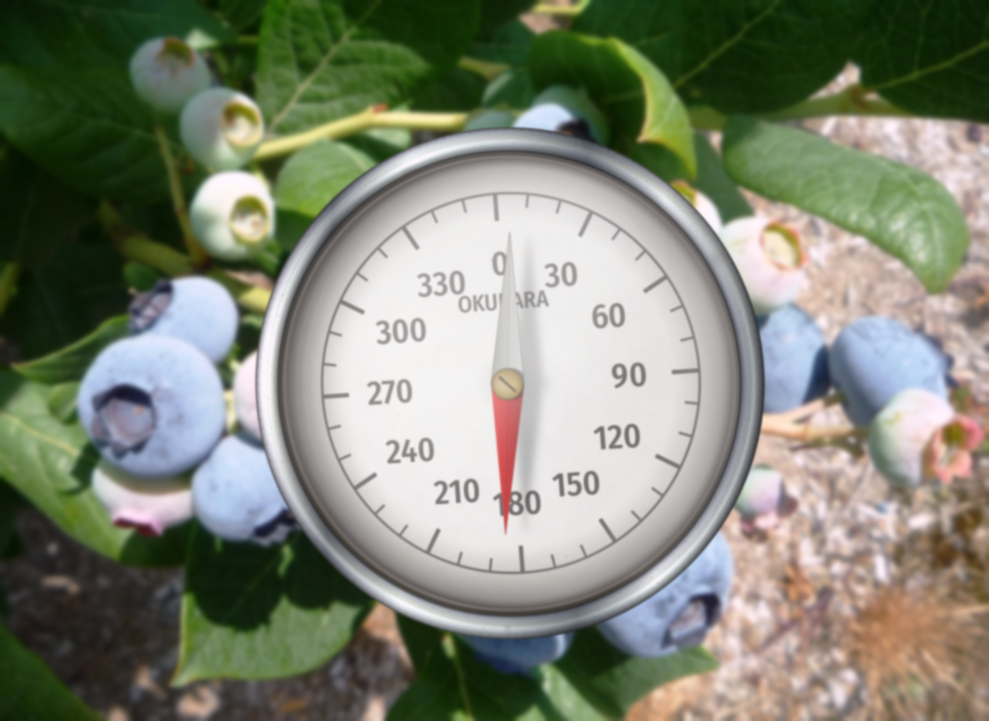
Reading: value=185 unit=°
